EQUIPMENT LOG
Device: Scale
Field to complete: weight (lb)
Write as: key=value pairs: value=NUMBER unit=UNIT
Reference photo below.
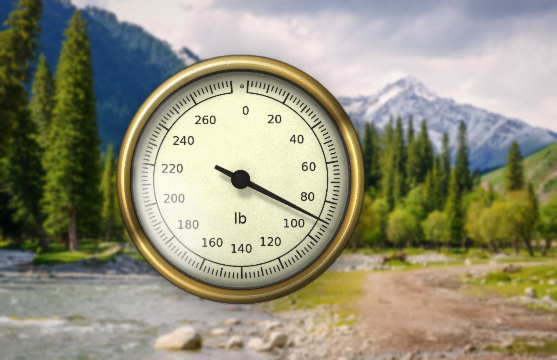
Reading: value=90 unit=lb
